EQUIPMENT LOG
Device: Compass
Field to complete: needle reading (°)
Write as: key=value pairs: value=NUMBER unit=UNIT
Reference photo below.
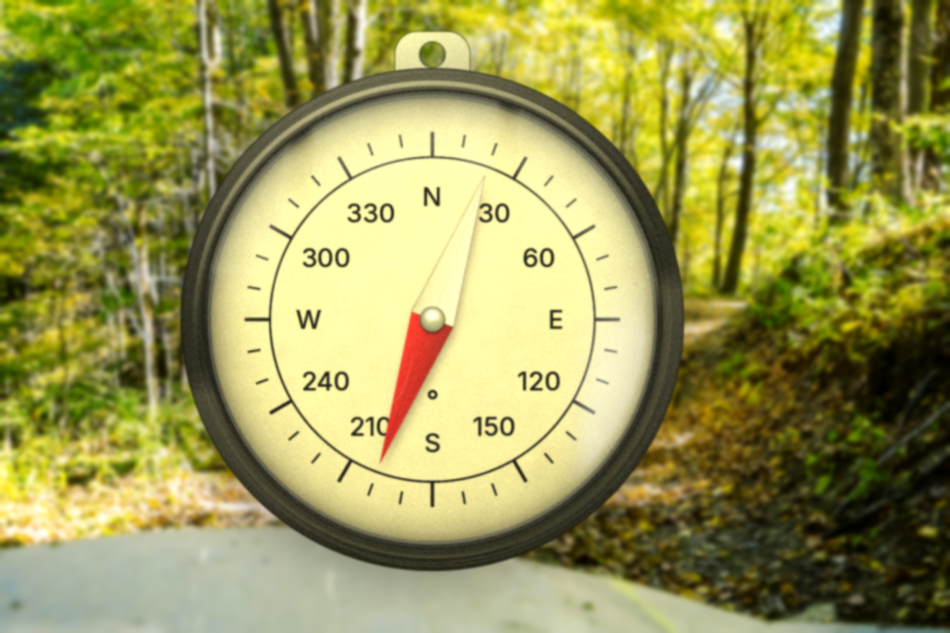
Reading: value=200 unit=°
